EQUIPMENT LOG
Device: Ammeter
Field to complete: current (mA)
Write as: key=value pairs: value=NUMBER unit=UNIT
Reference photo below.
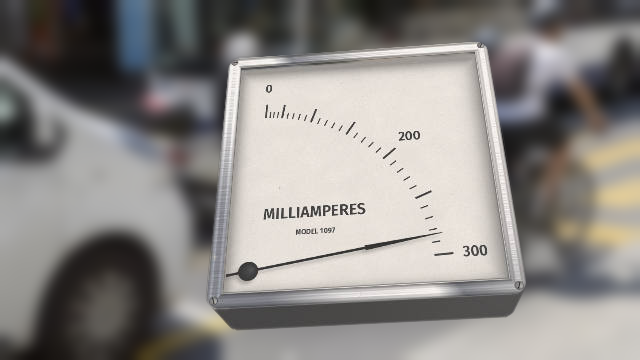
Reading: value=285 unit=mA
